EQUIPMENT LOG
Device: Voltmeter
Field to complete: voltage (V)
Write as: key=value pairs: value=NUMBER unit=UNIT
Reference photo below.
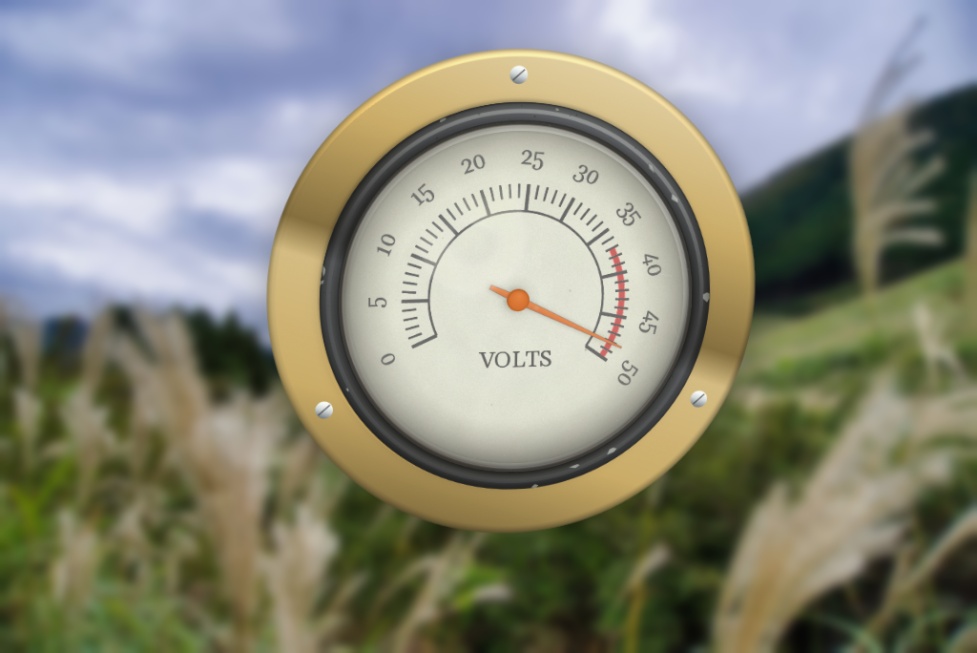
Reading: value=48 unit=V
